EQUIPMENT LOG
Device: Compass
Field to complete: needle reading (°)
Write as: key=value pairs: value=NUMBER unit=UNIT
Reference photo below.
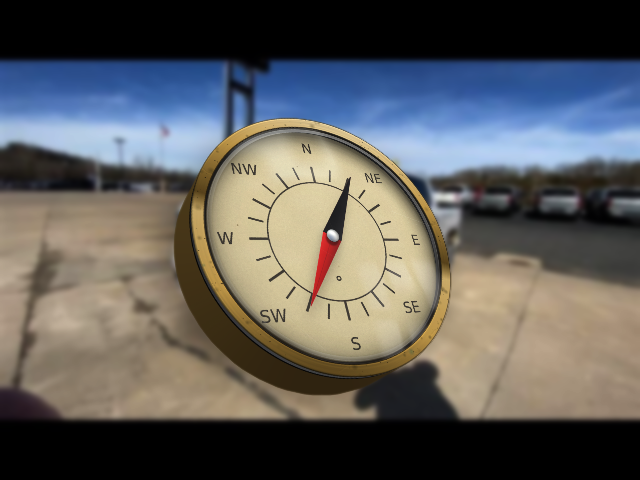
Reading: value=210 unit=°
